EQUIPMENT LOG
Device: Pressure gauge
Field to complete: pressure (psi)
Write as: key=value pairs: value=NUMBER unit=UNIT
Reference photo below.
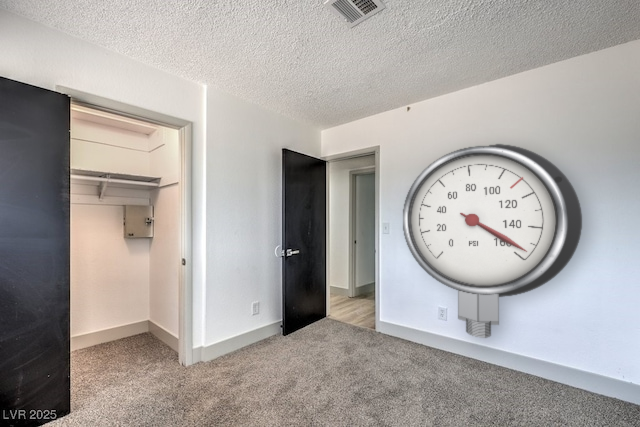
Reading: value=155 unit=psi
